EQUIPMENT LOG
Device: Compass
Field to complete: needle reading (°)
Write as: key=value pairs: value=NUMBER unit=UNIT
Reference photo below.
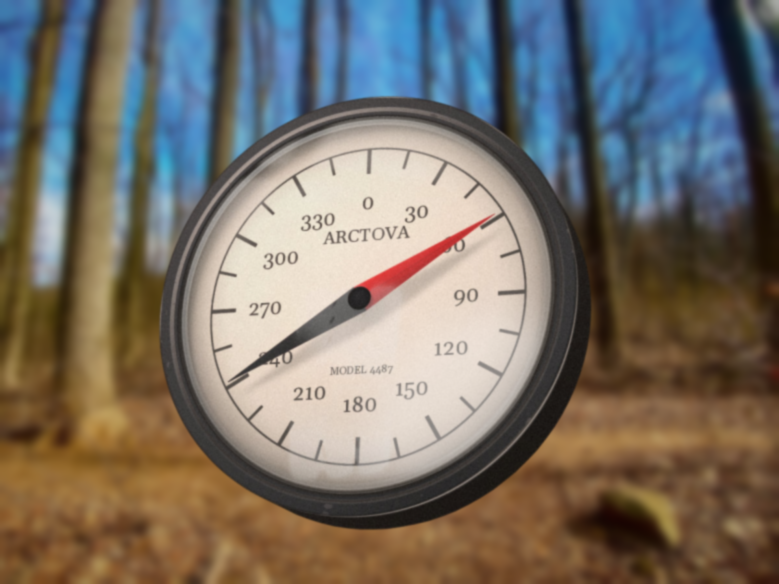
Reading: value=60 unit=°
